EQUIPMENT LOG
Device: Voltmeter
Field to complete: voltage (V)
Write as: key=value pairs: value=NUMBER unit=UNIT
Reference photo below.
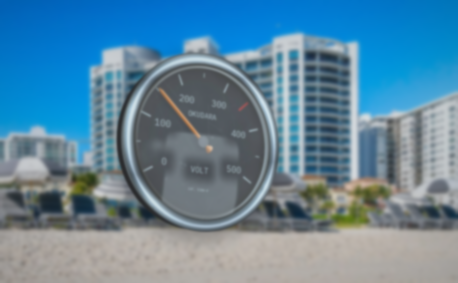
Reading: value=150 unit=V
